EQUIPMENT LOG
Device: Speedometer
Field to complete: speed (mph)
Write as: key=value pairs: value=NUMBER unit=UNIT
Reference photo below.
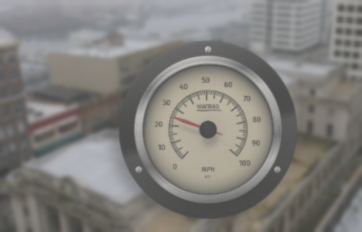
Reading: value=25 unit=mph
